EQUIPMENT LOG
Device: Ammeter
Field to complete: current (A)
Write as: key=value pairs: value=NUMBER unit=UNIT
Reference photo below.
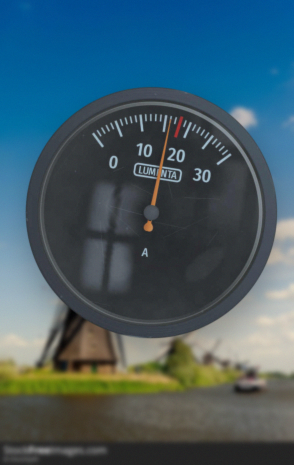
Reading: value=16 unit=A
